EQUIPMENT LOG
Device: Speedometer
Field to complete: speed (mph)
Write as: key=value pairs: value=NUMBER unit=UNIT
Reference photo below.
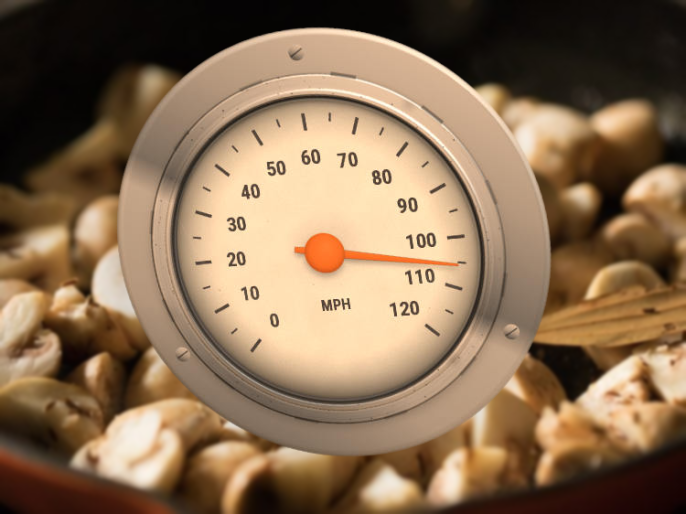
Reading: value=105 unit=mph
